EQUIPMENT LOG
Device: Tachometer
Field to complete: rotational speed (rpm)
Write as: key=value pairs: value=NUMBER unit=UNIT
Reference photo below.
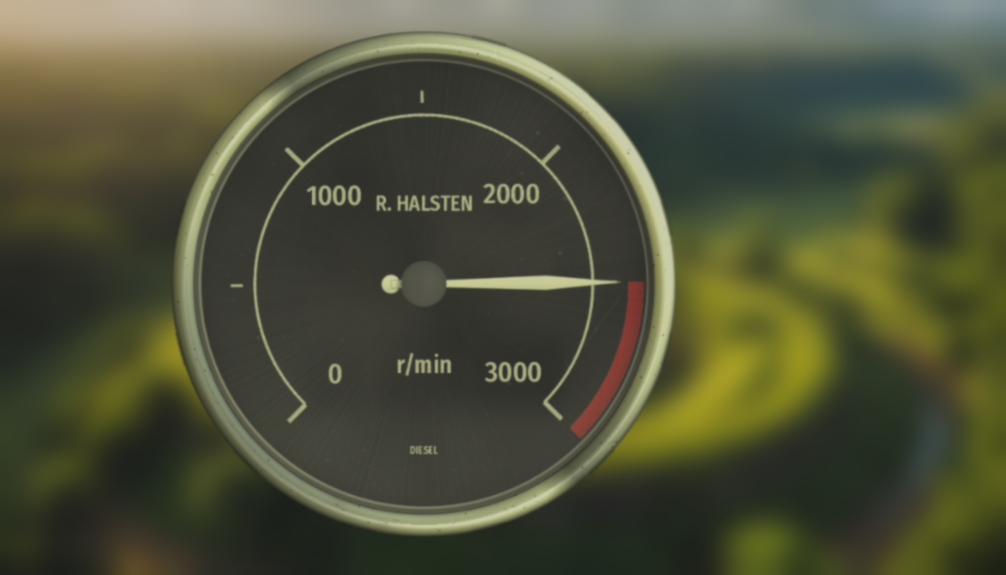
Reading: value=2500 unit=rpm
